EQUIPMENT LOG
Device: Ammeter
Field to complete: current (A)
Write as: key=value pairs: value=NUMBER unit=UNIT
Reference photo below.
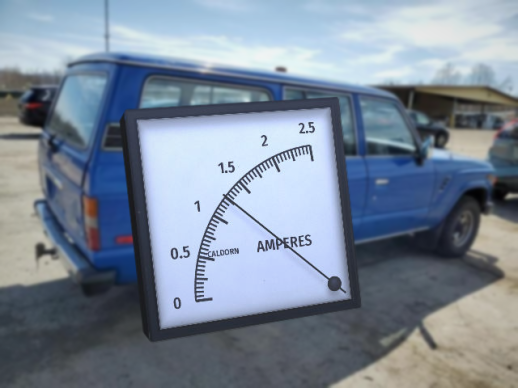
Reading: value=1.25 unit=A
